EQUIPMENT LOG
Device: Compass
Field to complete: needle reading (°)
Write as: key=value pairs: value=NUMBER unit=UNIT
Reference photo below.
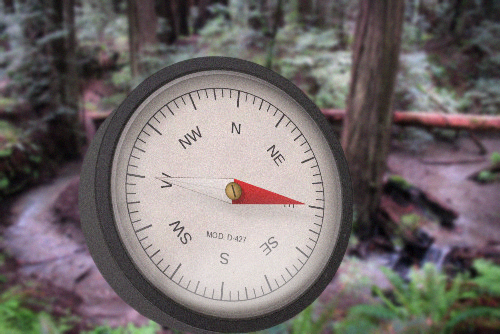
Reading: value=90 unit=°
